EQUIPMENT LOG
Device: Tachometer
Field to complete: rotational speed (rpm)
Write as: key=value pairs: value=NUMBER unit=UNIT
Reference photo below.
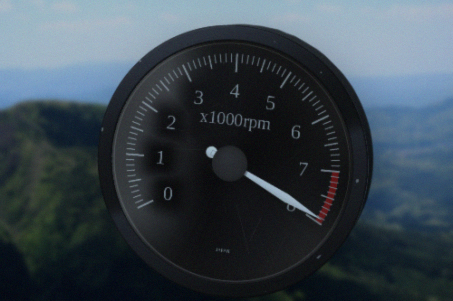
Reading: value=7900 unit=rpm
